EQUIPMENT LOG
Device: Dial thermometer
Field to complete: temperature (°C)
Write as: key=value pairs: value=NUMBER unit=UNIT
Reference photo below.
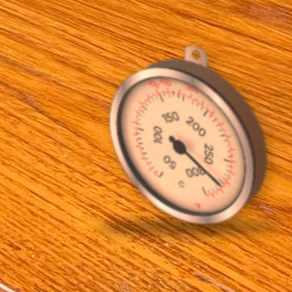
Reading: value=275 unit=°C
